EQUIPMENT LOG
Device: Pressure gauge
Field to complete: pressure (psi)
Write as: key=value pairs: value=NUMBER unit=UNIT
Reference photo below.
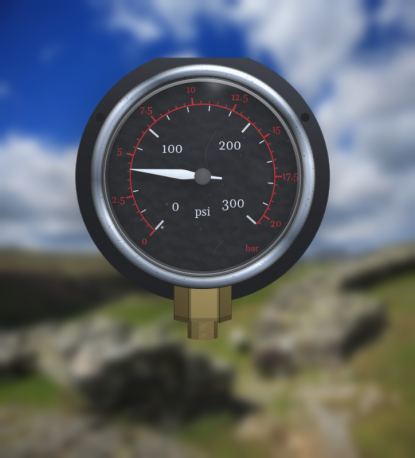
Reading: value=60 unit=psi
